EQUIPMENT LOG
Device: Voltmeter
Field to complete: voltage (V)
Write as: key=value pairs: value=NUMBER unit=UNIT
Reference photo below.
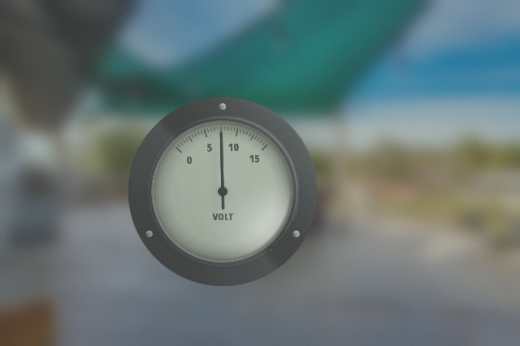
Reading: value=7.5 unit=V
